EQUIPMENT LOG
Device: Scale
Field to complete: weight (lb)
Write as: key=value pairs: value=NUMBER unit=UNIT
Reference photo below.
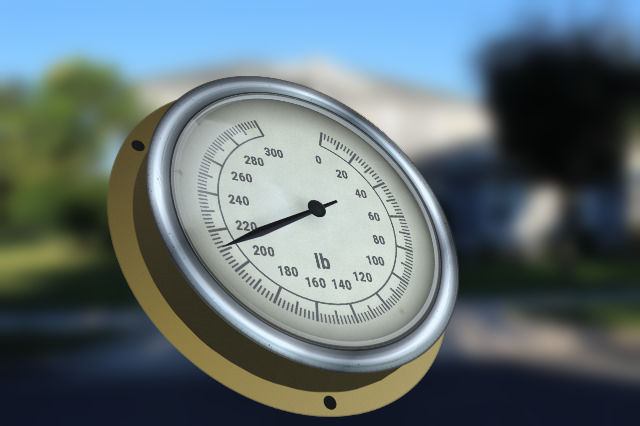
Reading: value=210 unit=lb
